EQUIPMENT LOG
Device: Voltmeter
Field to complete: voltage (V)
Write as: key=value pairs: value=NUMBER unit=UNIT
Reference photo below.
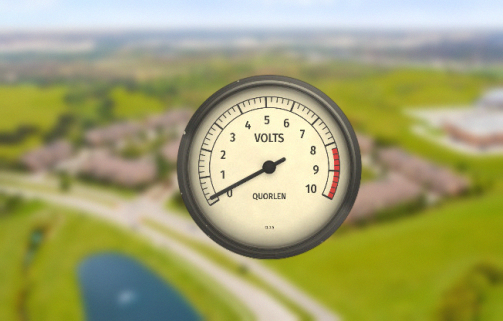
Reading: value=0.2 unit=V
